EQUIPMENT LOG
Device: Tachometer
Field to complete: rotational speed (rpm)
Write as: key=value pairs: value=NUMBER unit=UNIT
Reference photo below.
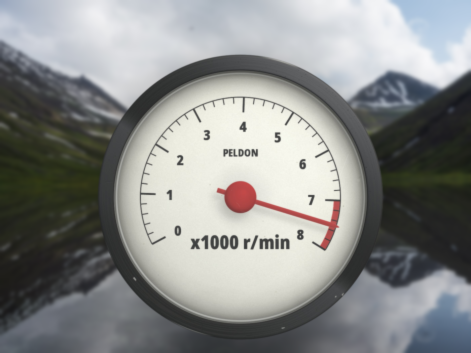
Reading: value=7500 unit=rpm
